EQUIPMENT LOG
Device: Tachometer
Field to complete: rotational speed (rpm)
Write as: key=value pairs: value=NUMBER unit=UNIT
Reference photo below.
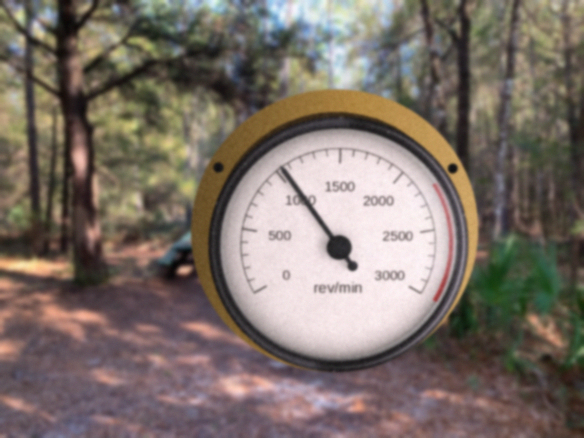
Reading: value=1050 unit=rpm
